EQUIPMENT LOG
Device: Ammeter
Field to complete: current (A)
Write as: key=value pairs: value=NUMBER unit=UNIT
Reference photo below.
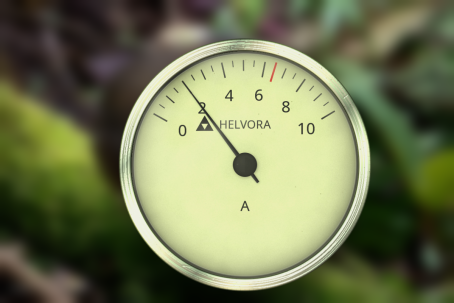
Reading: value=2 unit=A
